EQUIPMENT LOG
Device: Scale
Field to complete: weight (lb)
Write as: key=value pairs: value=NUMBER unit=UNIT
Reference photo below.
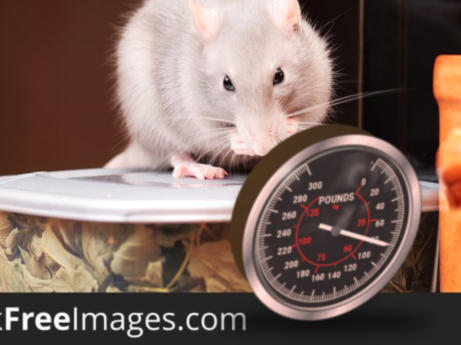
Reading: value=80 unit=lb
